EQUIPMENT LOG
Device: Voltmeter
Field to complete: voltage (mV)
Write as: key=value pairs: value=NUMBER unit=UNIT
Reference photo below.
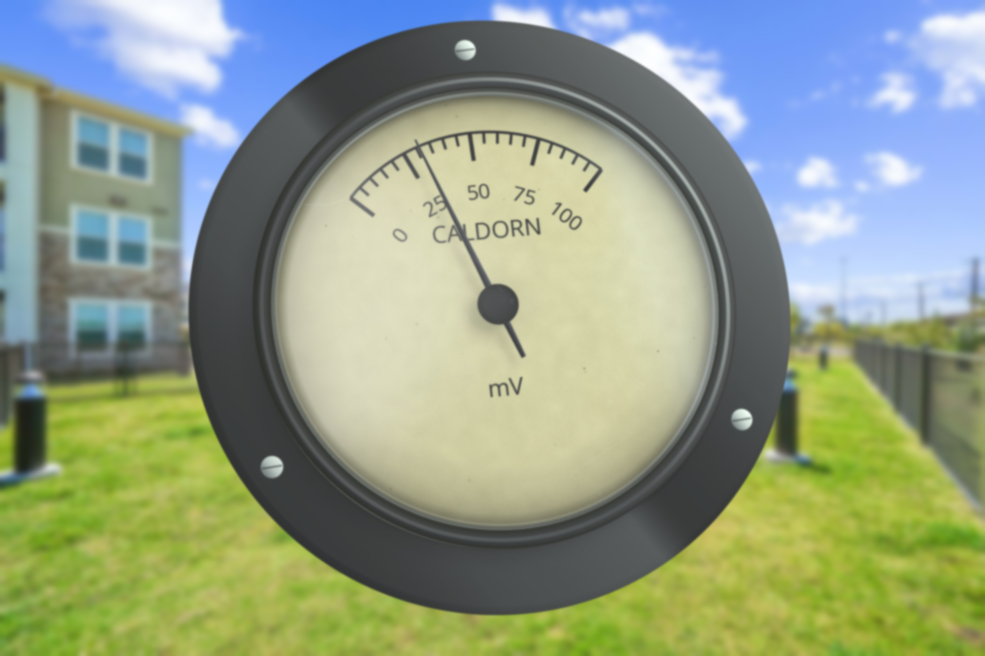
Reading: value=30 unit=mV
